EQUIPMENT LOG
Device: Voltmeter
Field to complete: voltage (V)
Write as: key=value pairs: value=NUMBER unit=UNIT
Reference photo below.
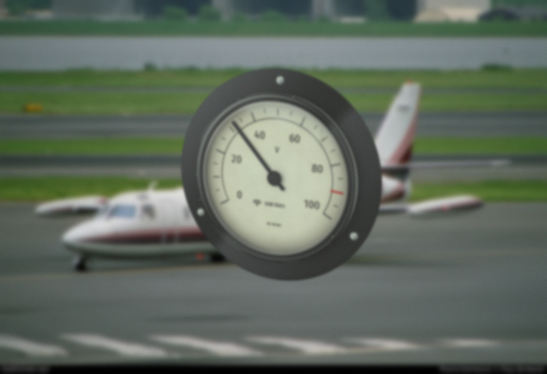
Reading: value=32.5 unit=V
